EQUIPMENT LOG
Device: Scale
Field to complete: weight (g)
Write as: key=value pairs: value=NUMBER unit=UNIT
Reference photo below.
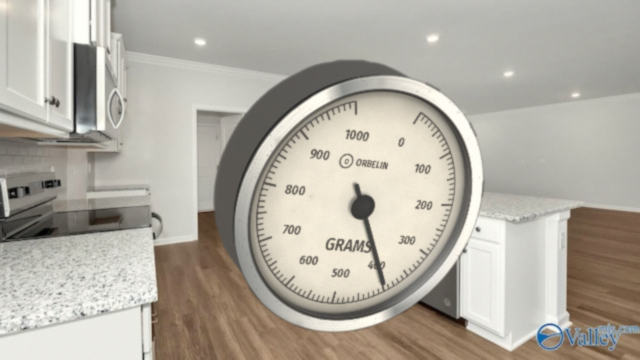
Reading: value=400 unit=g
